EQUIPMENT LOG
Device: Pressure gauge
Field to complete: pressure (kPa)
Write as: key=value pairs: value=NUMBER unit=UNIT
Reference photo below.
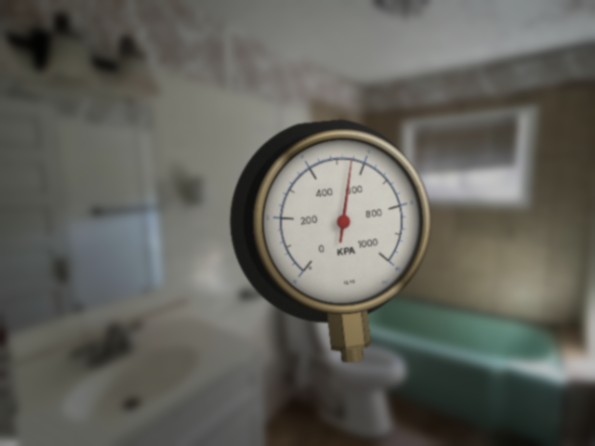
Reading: value=550 unit=kPa
